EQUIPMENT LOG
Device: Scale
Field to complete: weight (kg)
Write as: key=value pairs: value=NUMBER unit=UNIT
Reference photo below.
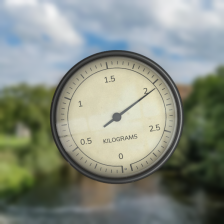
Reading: value=2.05 unit=kg
